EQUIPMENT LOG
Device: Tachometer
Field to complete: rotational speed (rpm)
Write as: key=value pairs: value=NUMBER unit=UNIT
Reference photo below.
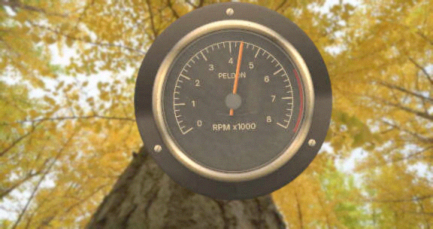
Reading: value=4400 unit=rpm
